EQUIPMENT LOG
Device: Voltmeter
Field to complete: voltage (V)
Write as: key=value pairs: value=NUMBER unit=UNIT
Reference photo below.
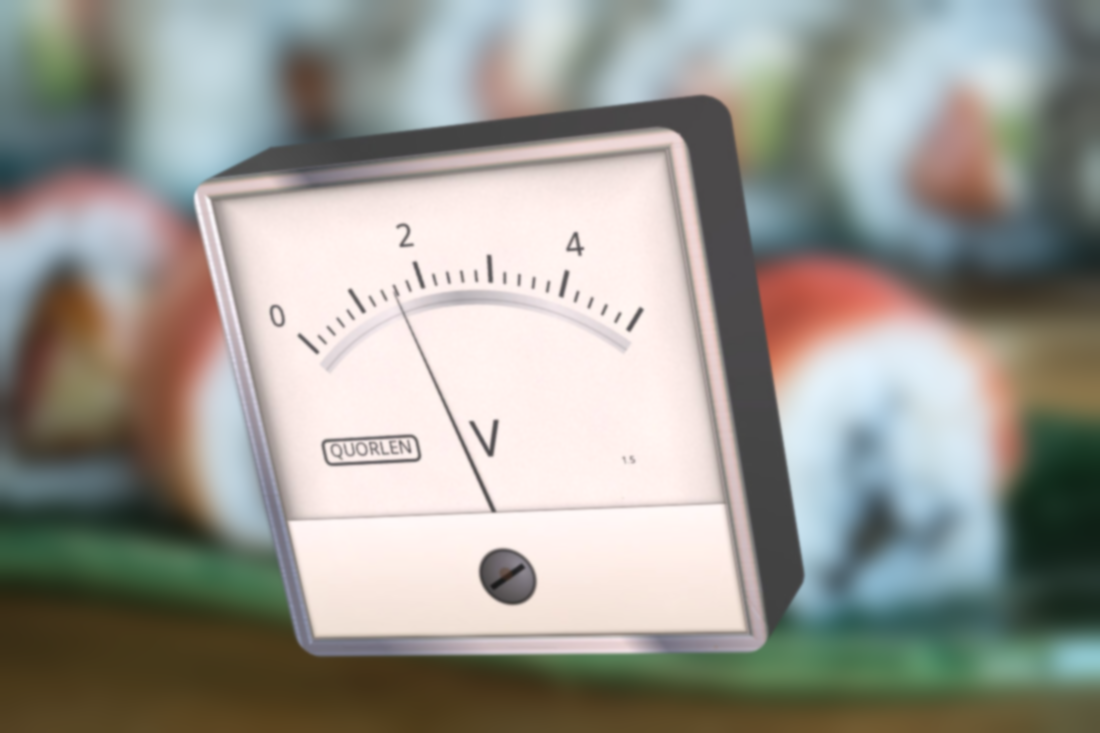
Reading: value=1.6 unit=V
